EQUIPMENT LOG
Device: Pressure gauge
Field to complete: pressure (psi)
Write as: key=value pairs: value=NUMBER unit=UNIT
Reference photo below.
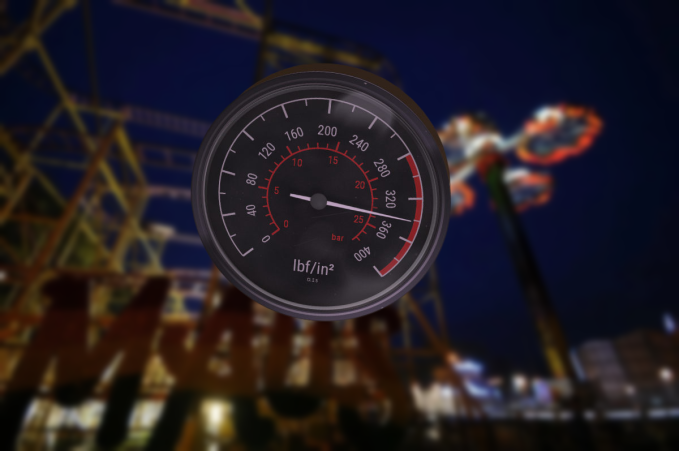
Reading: value=340 unit=psi
